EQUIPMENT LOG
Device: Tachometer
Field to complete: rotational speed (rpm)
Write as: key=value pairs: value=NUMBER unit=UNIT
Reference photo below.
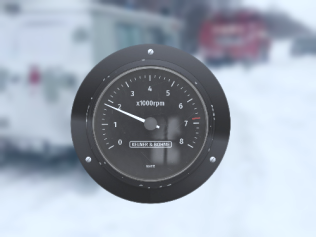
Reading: value=1800 unit=rpm
